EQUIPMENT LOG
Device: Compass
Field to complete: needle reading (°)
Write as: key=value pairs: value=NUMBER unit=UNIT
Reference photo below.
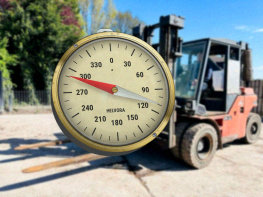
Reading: value=290 unit=°
